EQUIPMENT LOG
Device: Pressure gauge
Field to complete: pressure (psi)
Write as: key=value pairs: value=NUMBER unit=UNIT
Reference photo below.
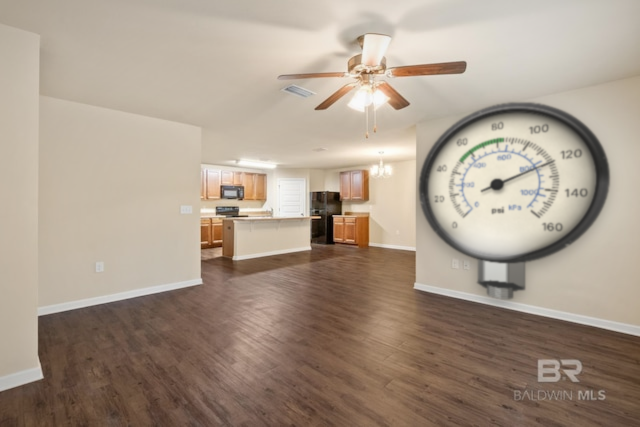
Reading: value=120 unit=psi
